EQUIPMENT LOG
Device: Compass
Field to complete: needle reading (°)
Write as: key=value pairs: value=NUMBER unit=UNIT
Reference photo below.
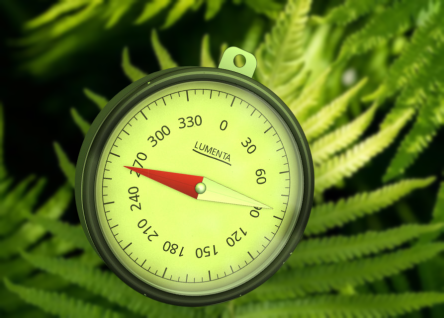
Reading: value=265 unit=°
